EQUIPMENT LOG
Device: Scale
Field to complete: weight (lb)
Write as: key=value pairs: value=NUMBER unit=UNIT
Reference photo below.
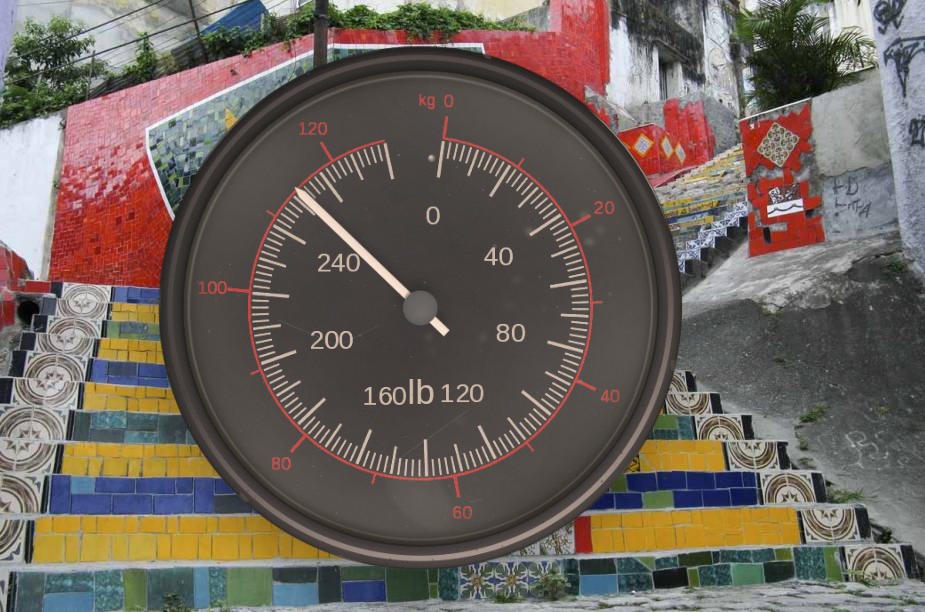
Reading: value=252 unit=lb
